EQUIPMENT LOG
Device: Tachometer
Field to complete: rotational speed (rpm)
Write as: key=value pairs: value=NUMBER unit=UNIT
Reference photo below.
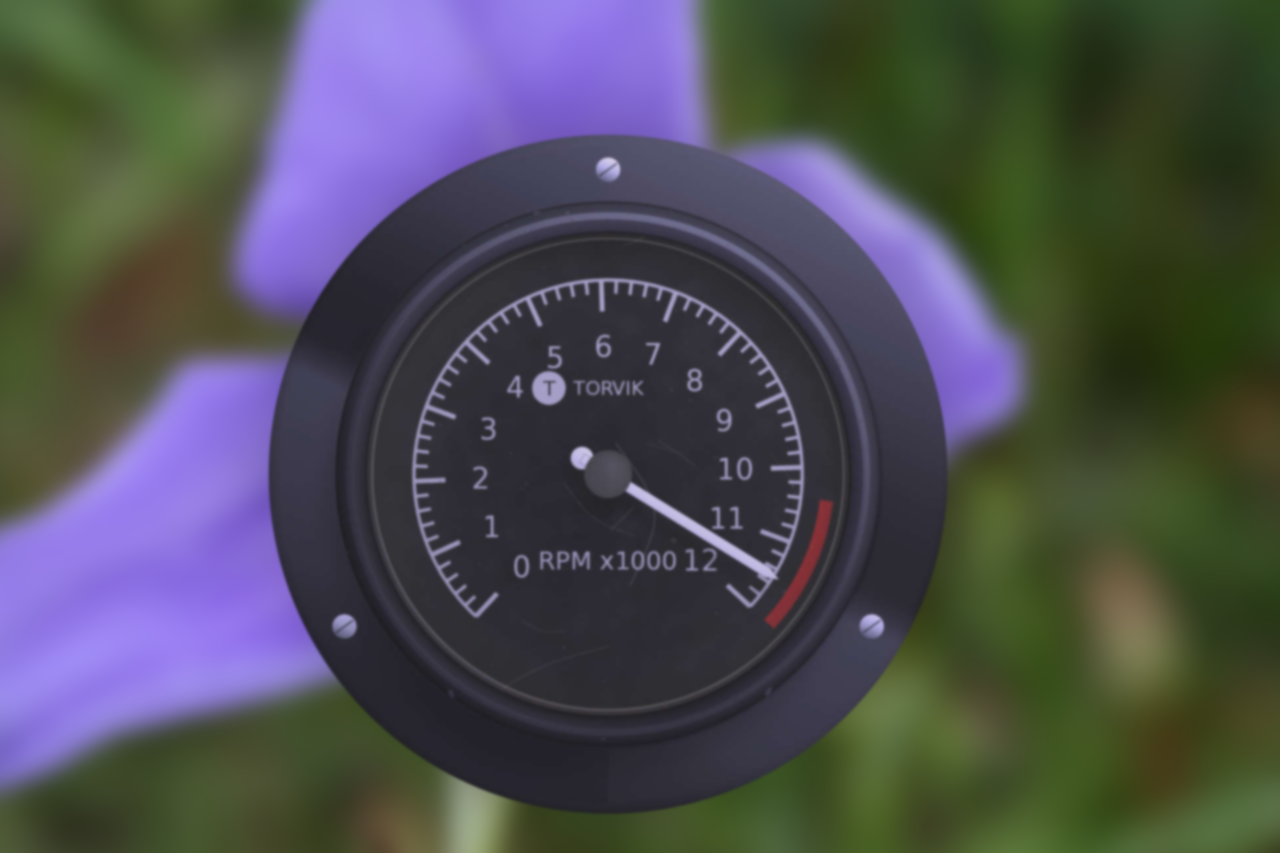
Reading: value=11500 unit=rpm
